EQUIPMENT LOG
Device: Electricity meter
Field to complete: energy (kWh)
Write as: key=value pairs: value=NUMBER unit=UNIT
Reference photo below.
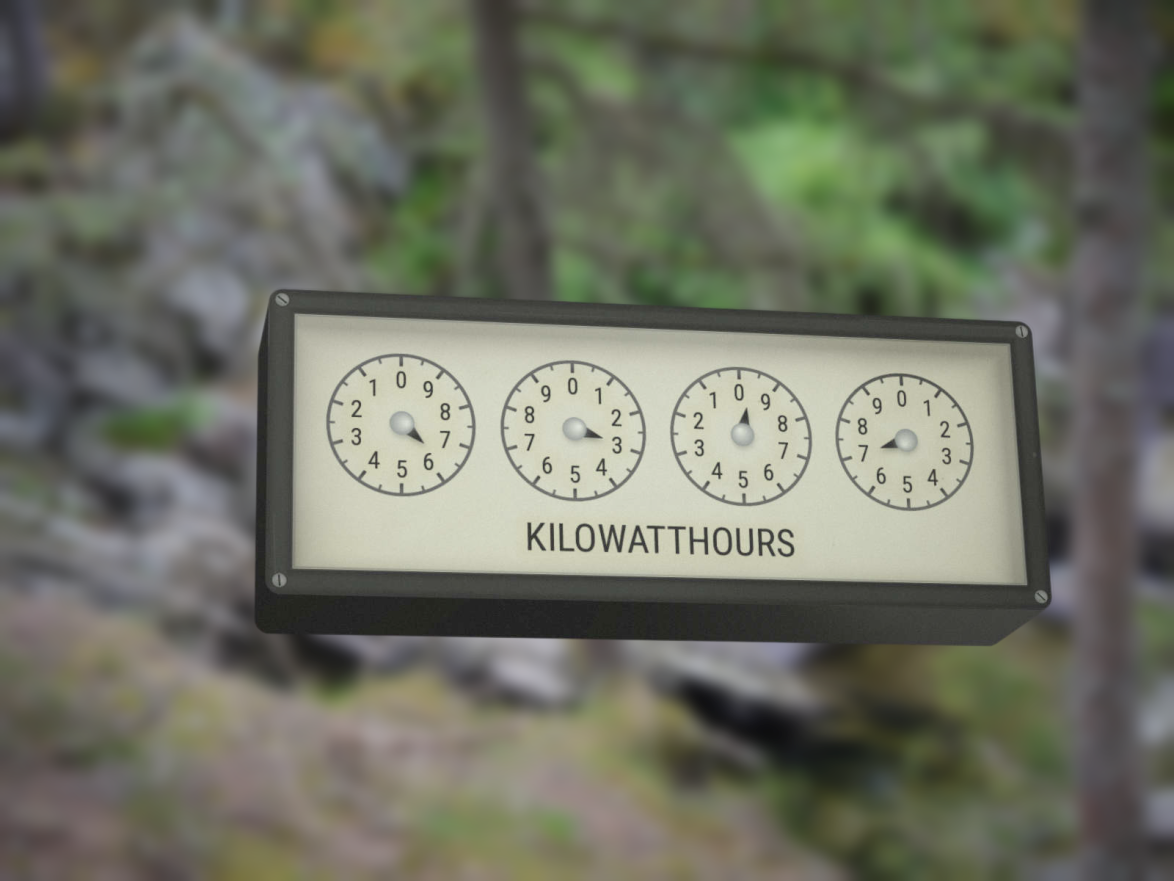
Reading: value=6297 unit=kWh
